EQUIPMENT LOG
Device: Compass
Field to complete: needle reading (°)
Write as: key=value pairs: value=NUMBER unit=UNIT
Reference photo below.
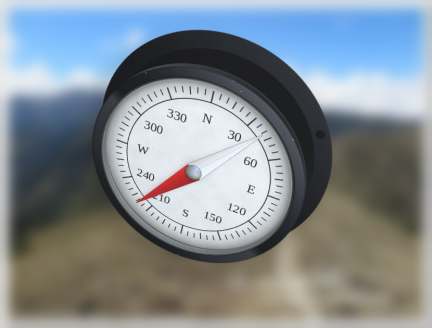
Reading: value=220 unit=°
